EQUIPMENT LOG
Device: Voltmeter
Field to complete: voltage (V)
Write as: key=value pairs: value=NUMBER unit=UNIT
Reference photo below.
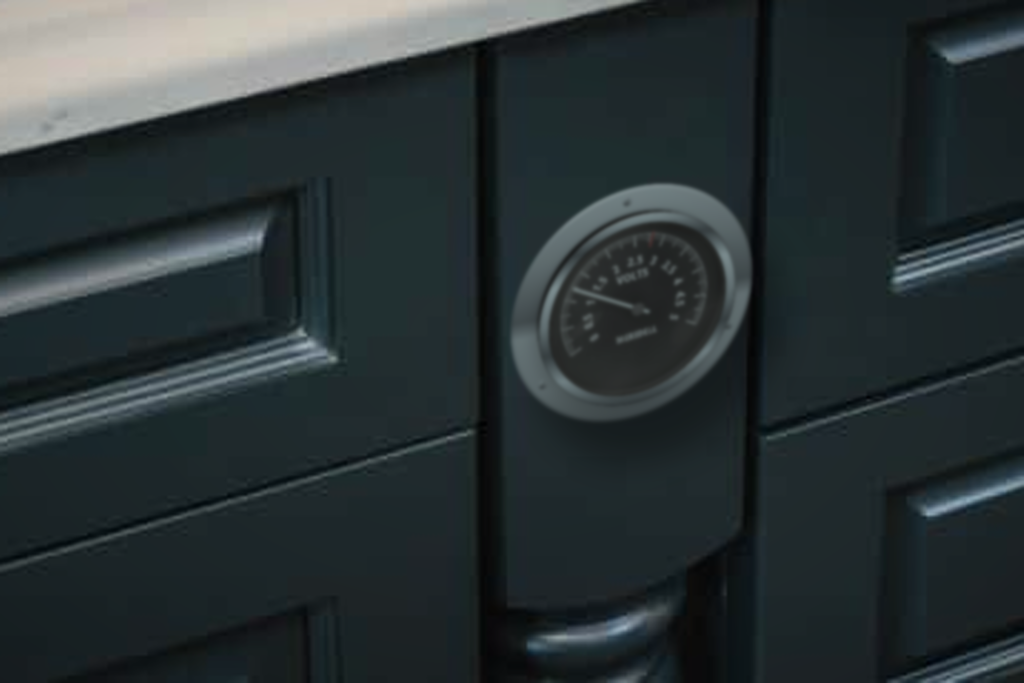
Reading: value=1.25 unit=V
